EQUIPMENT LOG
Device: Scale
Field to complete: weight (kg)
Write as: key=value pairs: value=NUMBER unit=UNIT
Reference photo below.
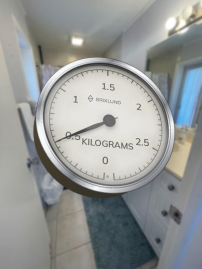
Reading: value=0.5 unit=kg
